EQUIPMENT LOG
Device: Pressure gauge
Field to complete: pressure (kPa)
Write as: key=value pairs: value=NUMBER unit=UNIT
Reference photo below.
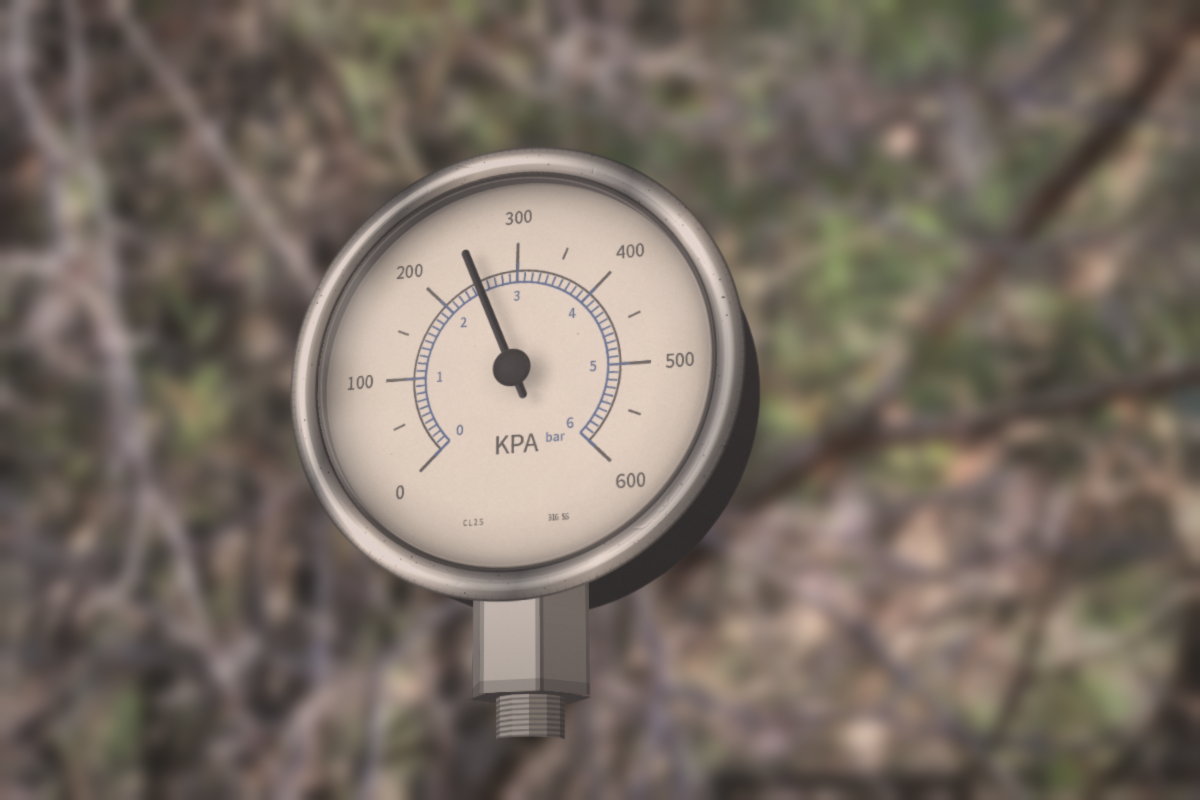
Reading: value=250 unit=kPa
